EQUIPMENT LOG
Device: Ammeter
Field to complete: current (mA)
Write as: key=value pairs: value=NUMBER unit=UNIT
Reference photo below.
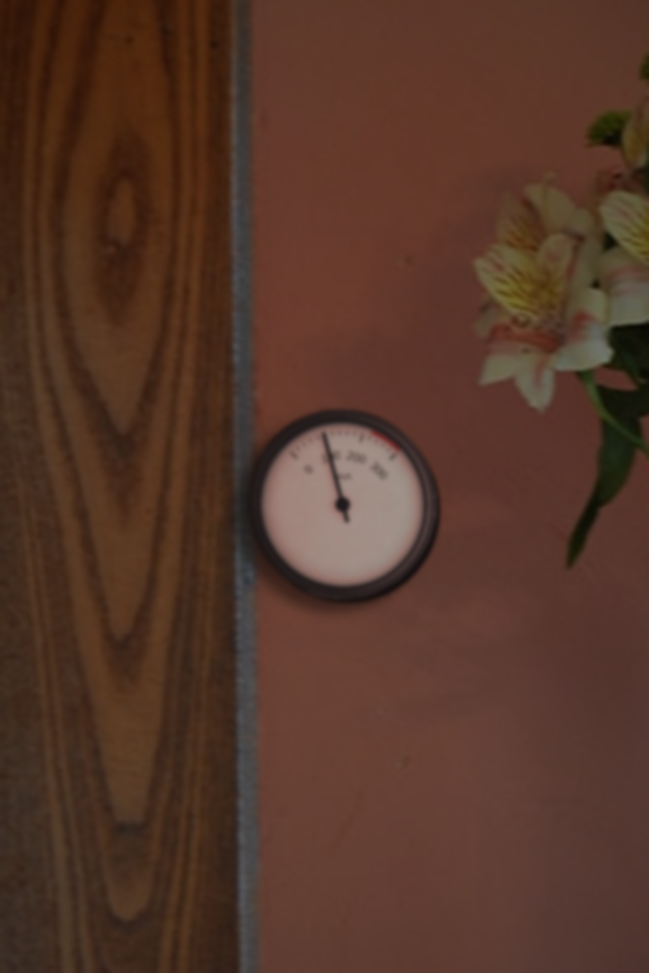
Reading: value=100 unit=mA
